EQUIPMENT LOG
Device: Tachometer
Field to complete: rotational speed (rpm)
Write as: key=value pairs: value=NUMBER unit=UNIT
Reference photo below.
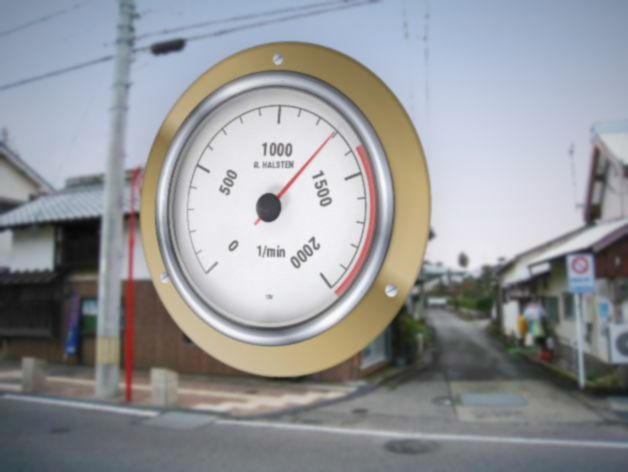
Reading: value=1300 unit=rpm
